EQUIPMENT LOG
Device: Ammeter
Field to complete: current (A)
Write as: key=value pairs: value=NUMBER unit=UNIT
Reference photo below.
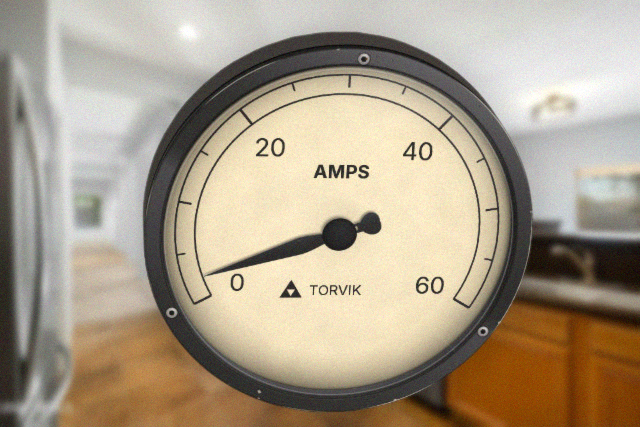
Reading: value=2.5 unit=A
